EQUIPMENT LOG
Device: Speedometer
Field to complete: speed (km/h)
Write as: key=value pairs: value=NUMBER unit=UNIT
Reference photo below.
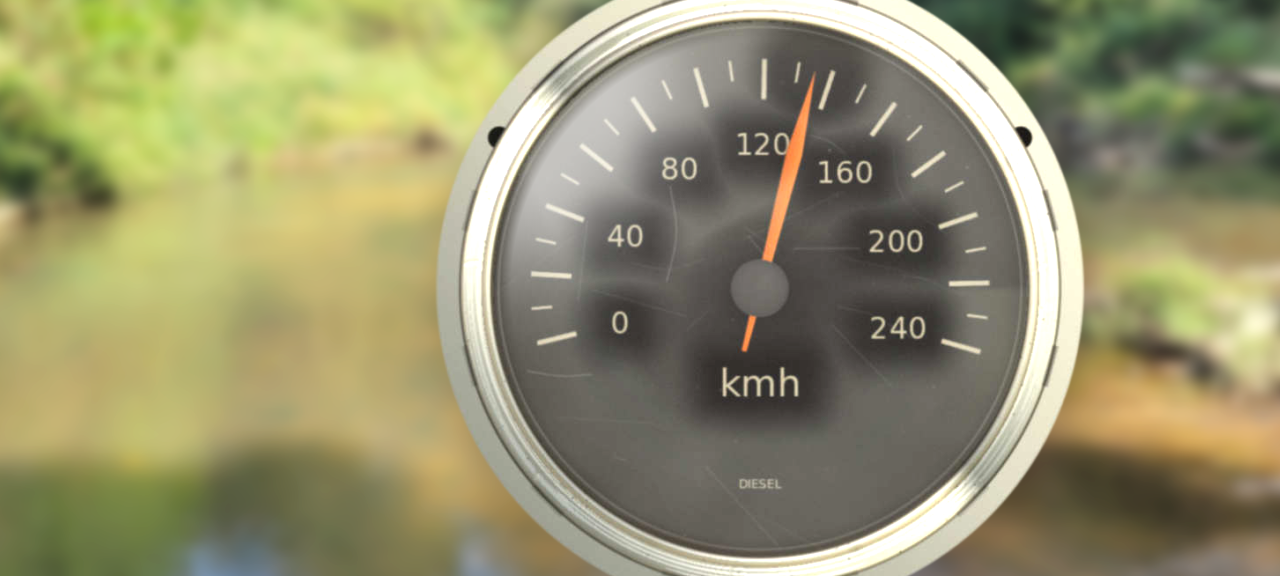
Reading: value=135 unit=km/h
